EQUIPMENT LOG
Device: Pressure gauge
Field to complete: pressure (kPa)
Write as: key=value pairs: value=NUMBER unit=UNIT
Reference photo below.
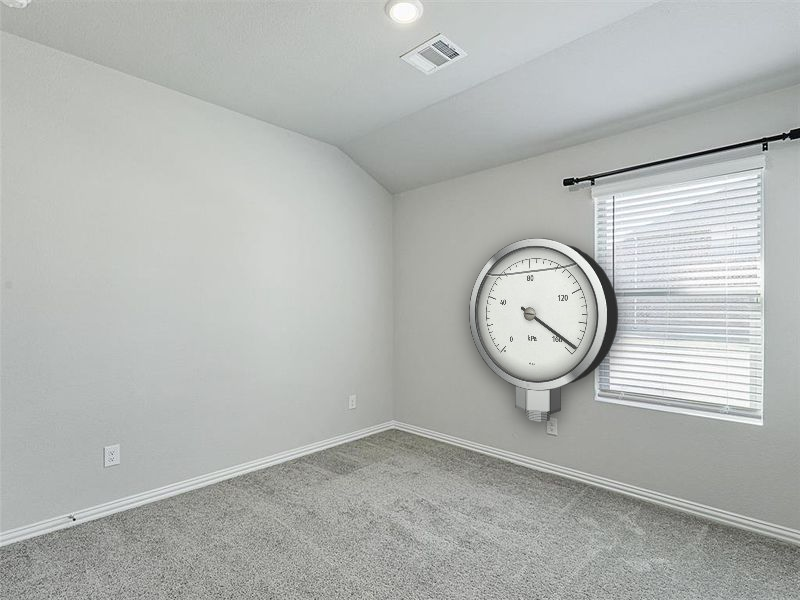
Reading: value=155 unit=kPa
